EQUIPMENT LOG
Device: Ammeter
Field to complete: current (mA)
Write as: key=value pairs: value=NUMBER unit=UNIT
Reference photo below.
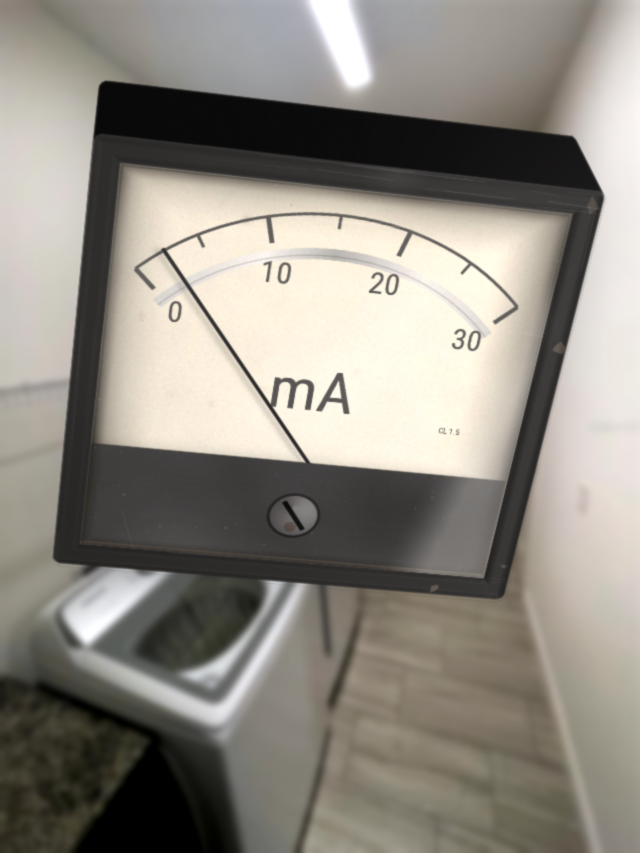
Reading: value=2.5 unit=mA
